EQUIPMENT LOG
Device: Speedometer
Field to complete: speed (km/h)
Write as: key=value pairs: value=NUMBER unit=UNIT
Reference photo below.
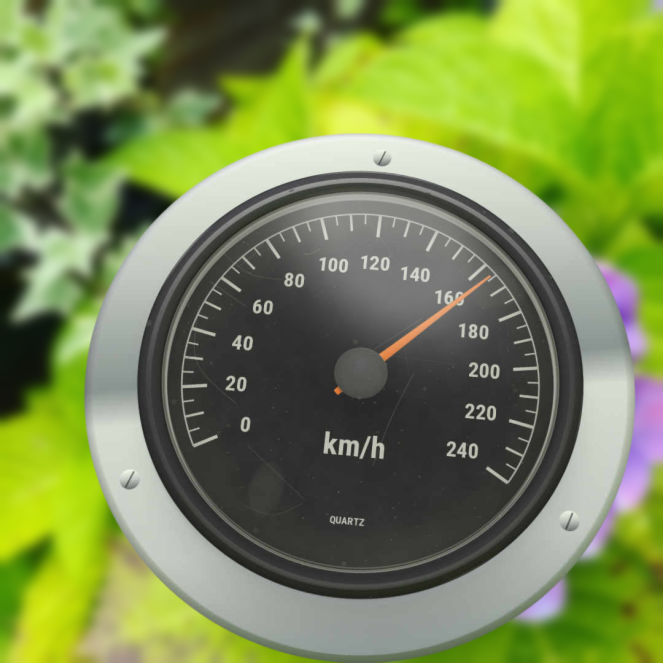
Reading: value=165 unit=km/h
